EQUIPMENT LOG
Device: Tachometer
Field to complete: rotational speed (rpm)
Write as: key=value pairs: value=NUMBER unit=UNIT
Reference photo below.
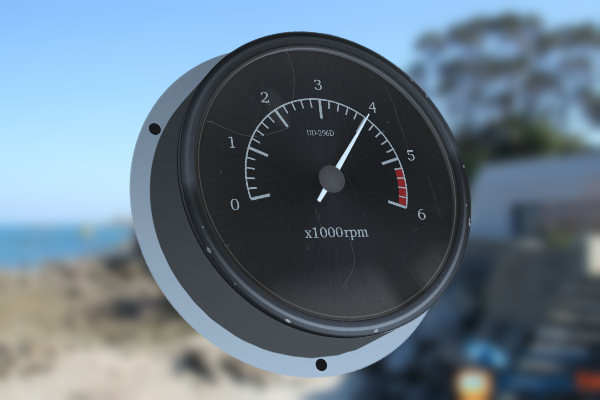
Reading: value=4000 unit=rpm
